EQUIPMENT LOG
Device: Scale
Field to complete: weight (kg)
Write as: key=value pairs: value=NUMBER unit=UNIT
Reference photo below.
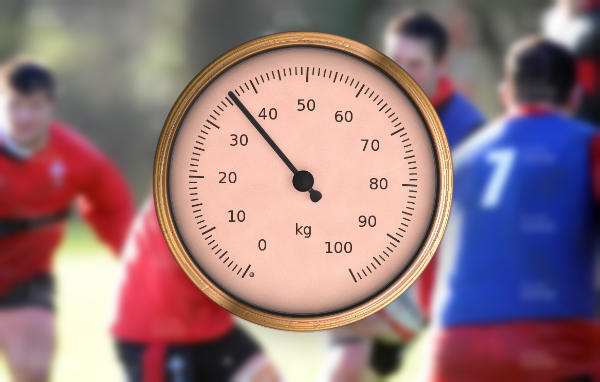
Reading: value=36 unit=kg
